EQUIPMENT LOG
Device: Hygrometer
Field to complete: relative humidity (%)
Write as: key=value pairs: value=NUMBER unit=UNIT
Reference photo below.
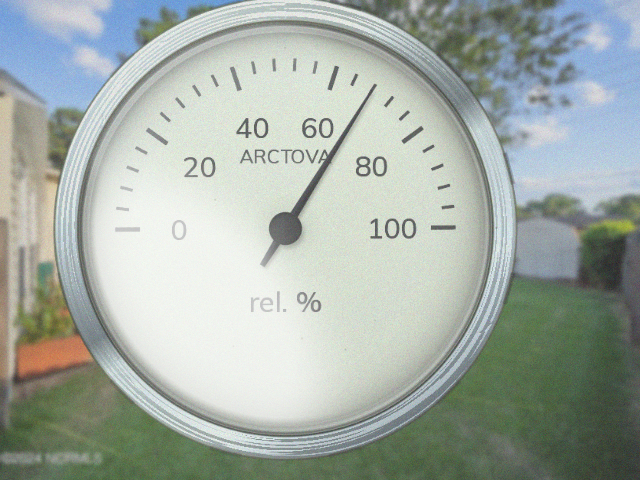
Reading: value=68 unit=%
